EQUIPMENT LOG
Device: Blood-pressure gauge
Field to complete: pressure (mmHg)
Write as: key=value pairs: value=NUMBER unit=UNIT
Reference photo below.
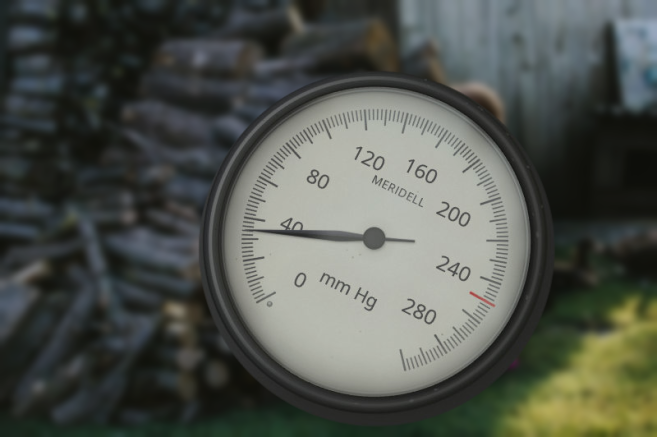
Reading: value=34 unit=mmHg
